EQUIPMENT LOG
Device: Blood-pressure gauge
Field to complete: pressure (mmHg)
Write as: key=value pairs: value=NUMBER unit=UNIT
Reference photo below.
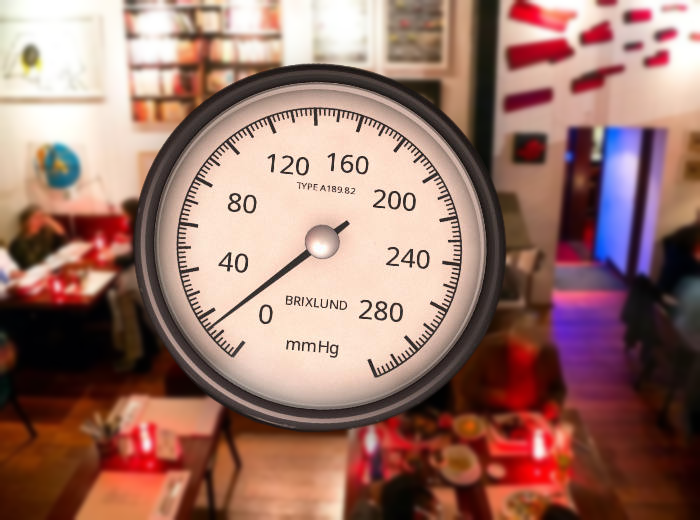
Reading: value=14 unit=mmHg
